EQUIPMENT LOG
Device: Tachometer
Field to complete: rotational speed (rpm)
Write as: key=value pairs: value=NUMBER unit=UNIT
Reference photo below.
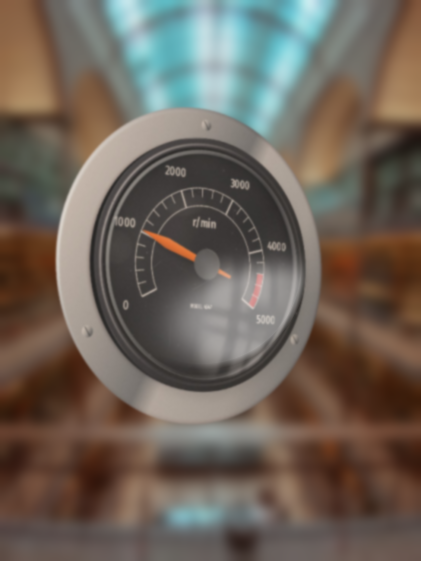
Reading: value=1000 unit=rpm
